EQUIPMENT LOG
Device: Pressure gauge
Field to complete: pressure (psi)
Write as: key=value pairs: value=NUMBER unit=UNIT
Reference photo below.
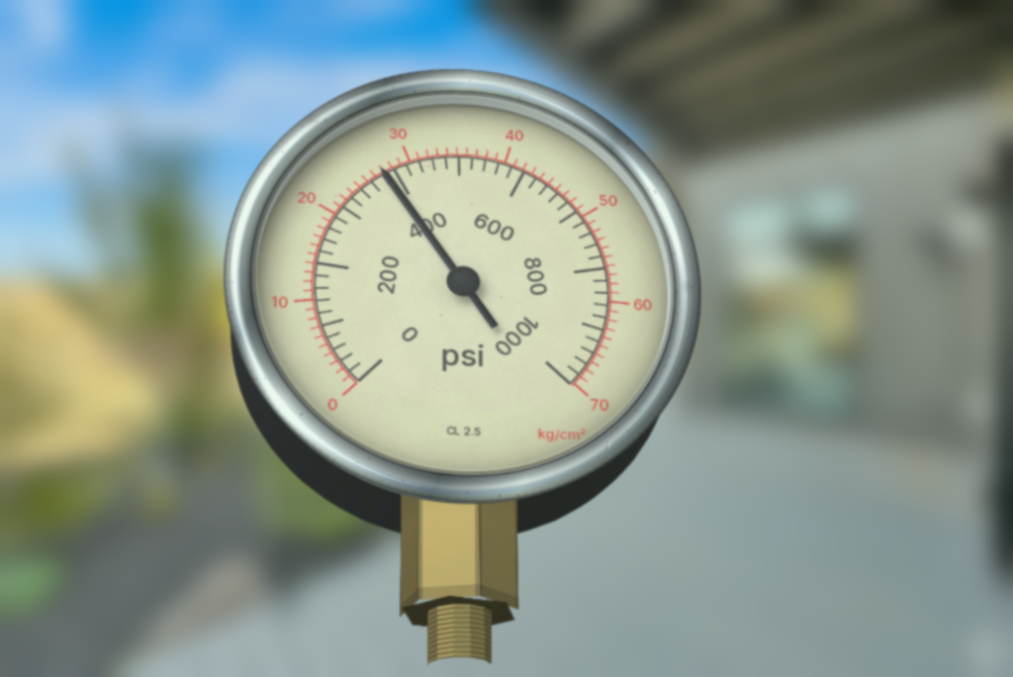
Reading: value=380 unit=psi
